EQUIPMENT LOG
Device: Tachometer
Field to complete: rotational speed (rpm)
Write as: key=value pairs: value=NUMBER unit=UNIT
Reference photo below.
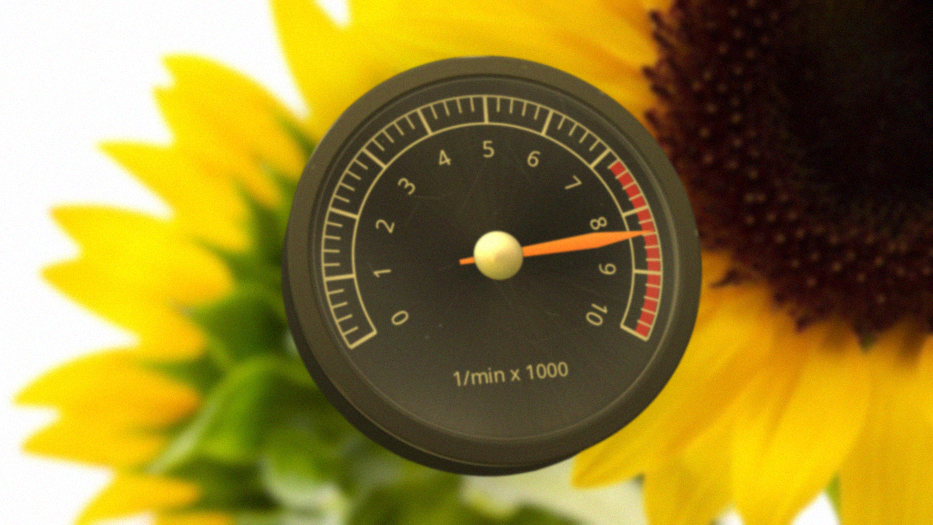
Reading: value=8400 unit=rpm
